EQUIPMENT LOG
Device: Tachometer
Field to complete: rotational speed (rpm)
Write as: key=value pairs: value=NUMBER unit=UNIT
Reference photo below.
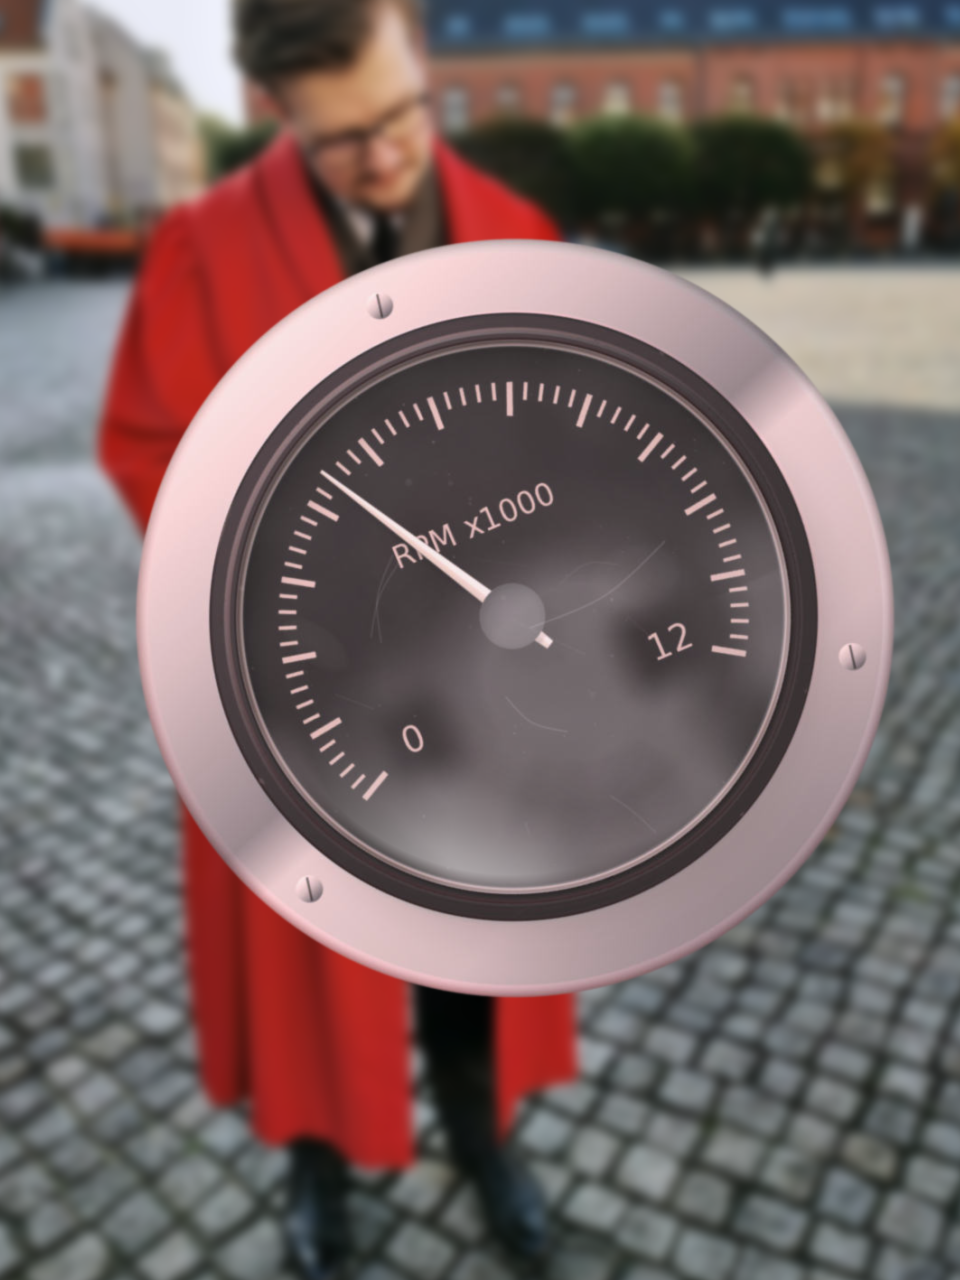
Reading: value=4400 unit=rpm
